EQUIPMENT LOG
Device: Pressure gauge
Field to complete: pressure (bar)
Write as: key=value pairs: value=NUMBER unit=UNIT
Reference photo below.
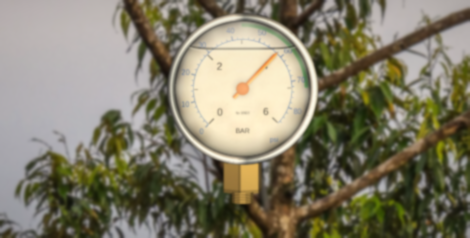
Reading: value=4 unit=bar
